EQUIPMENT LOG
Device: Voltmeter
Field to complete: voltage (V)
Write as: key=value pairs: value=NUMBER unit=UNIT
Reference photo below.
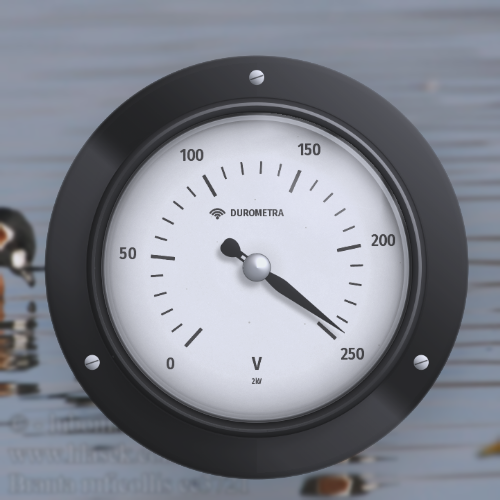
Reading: value=245 unit=V
